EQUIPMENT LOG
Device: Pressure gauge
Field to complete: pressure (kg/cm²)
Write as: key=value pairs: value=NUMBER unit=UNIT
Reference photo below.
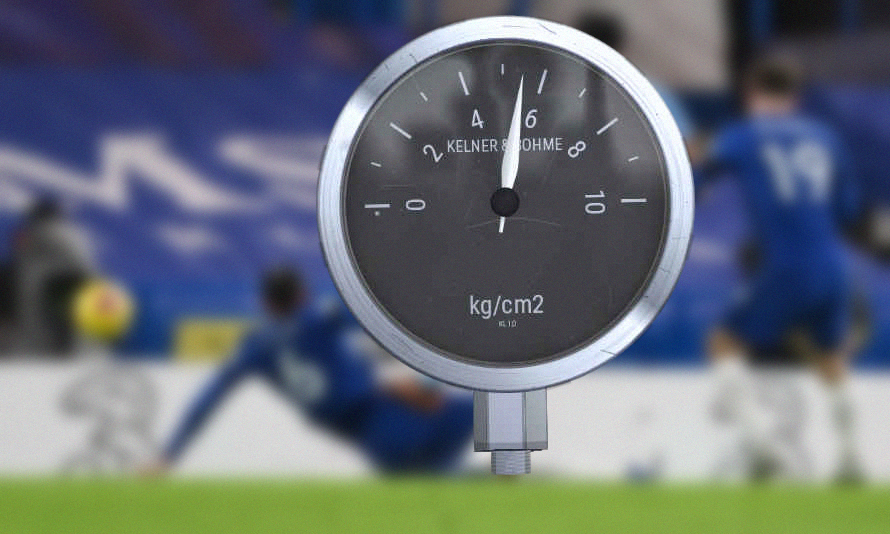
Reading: value=5.5 unit=kg/cm²
